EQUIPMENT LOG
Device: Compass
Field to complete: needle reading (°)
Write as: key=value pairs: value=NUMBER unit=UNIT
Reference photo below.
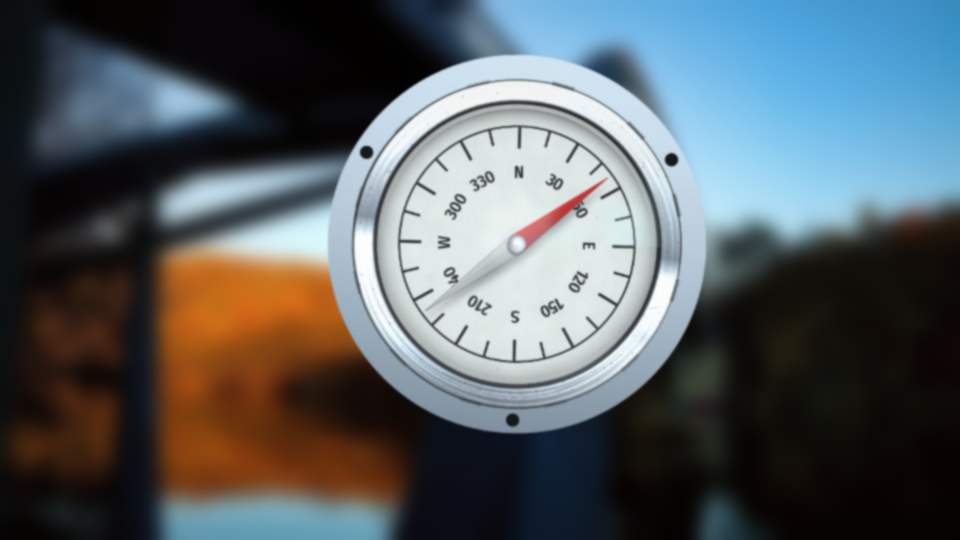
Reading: value=52.5 unit=°
